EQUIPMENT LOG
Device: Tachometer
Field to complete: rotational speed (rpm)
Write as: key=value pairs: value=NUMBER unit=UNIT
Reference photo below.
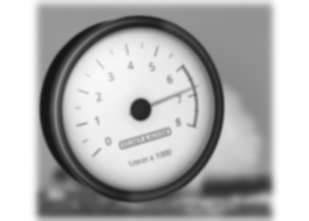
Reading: value=6750 unit=rpm
